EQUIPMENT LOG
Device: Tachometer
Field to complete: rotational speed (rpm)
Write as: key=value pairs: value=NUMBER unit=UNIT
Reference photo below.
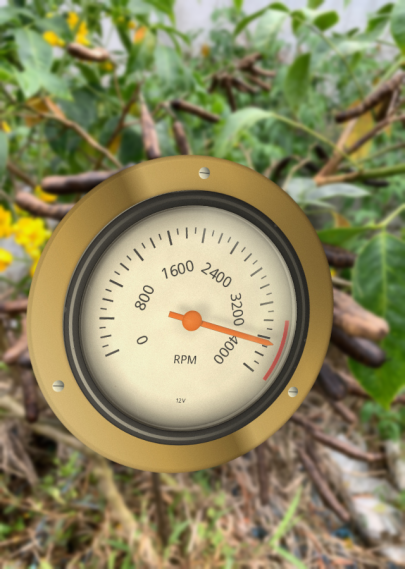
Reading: value=3650 unit=rpm
